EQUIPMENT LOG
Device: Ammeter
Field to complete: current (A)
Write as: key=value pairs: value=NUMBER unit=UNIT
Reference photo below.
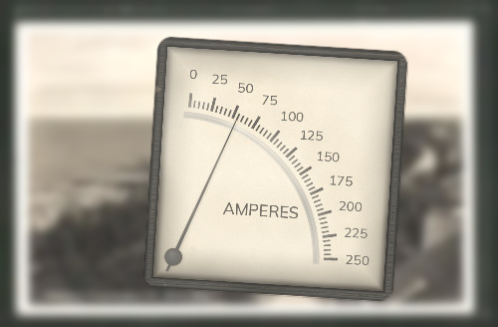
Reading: value=55 unit=A
